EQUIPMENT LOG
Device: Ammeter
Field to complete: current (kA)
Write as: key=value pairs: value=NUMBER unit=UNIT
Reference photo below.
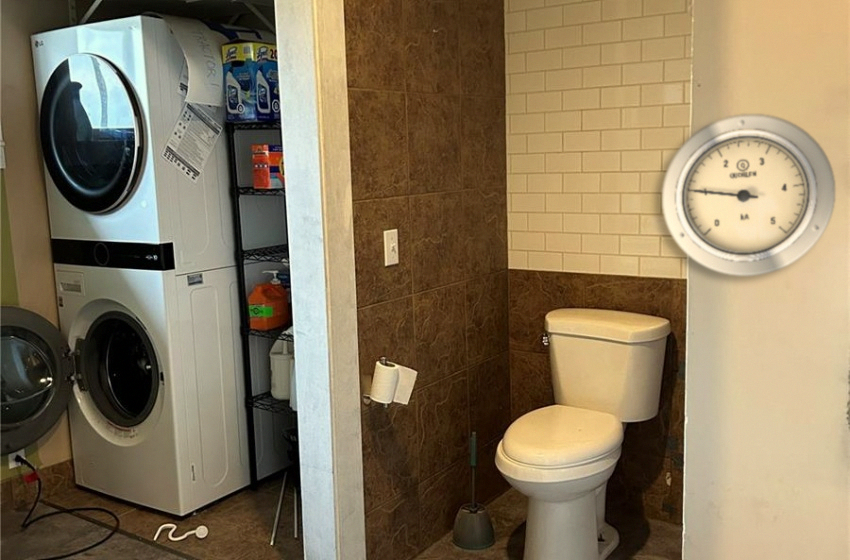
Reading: value=1 unit=kA
